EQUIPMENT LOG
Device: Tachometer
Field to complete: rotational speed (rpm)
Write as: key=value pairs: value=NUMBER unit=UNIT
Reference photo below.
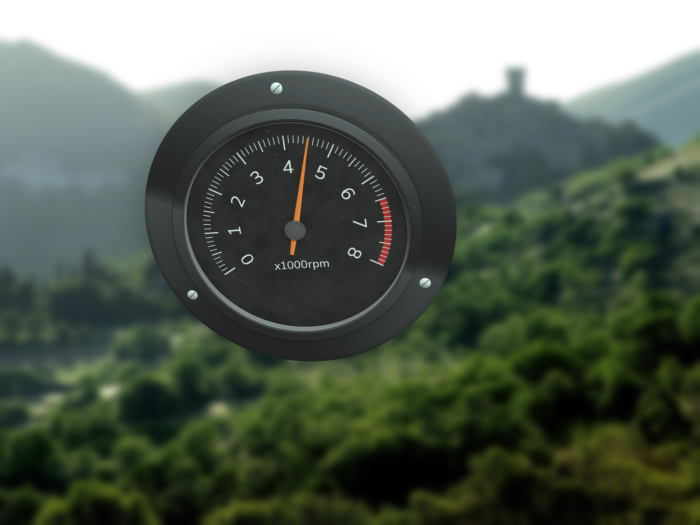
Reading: value=4500 unit=rpm
